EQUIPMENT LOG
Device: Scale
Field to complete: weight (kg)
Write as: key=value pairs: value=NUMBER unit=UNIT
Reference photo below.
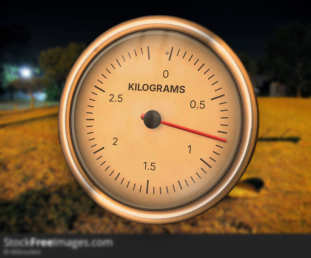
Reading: value=0.8 unit=kg
